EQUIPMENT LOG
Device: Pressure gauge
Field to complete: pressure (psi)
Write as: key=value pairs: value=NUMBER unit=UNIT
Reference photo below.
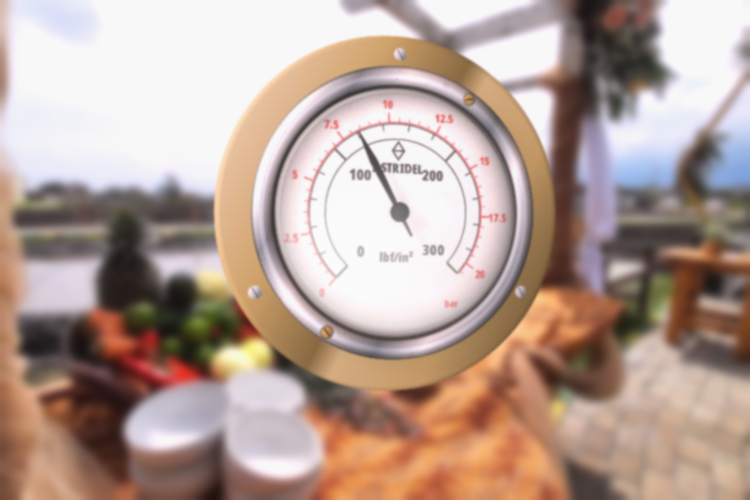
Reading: value=120 unit=psi
